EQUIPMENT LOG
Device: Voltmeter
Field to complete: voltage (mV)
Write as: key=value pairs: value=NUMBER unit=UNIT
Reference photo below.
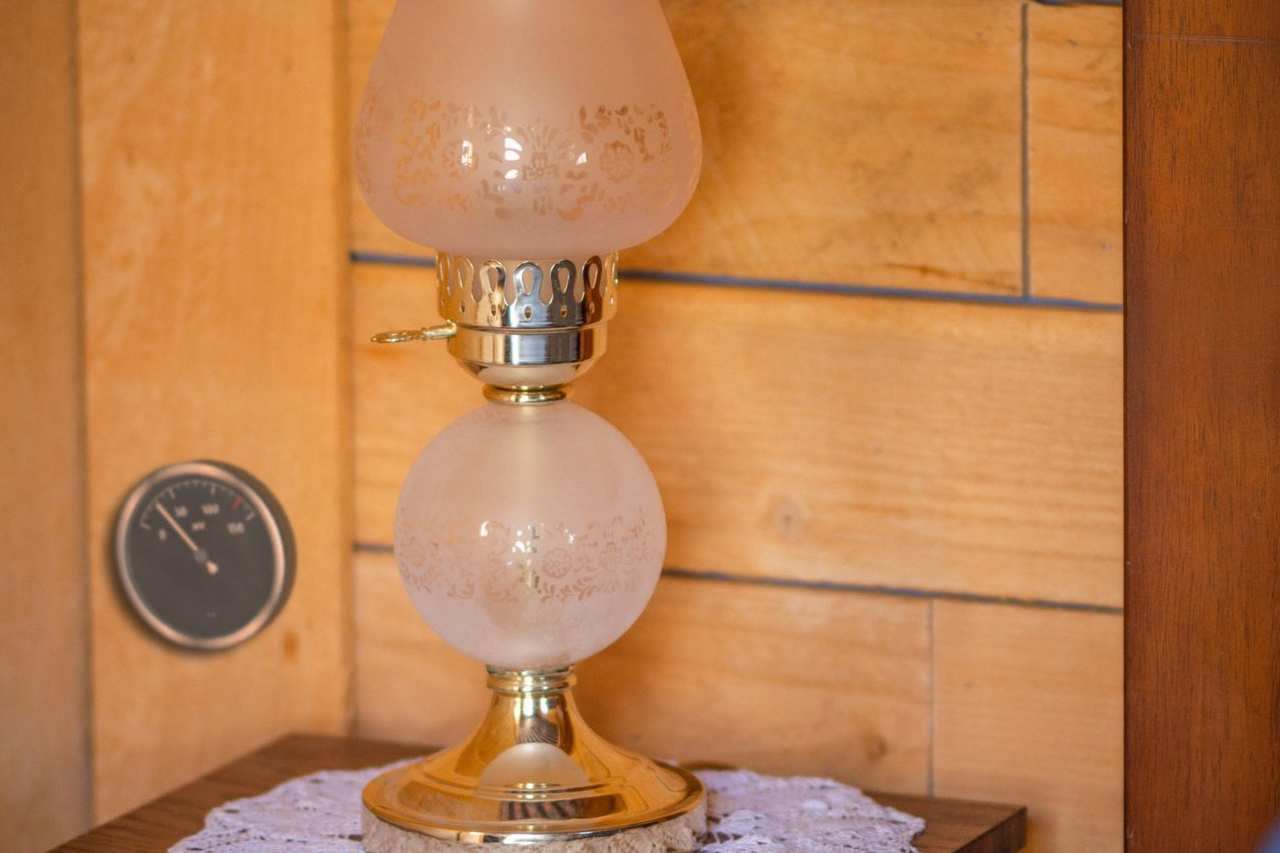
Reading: value=30 unit=mV
